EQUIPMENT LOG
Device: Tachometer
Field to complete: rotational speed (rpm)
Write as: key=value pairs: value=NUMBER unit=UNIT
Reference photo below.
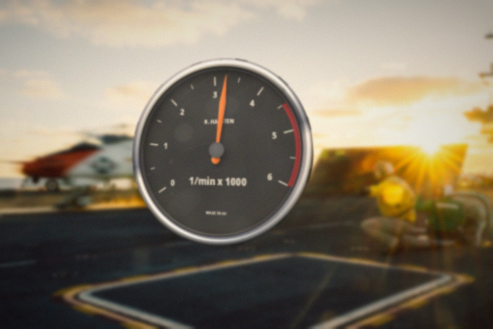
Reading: value=3250 unit=rpm
